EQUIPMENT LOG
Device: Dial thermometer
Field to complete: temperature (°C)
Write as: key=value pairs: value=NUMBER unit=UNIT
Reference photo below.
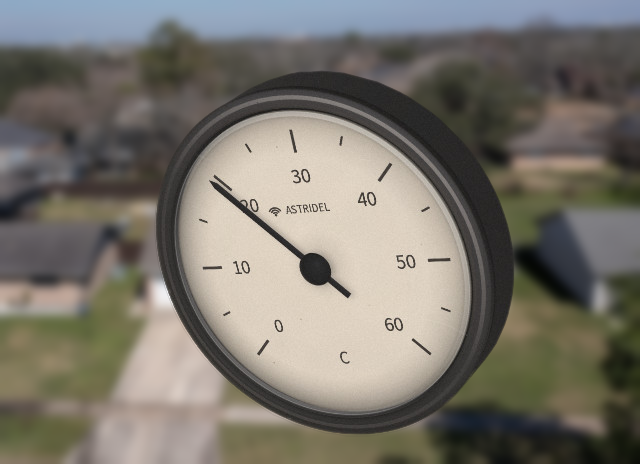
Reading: value=20 unit=°C
